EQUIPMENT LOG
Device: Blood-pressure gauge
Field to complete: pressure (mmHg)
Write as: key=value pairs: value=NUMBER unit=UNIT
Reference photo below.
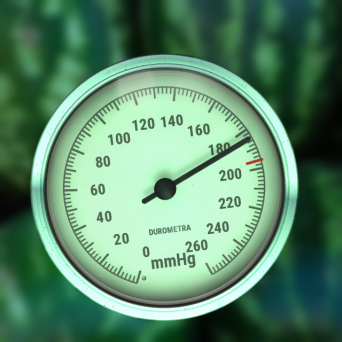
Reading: value=184 unit=mmHg
